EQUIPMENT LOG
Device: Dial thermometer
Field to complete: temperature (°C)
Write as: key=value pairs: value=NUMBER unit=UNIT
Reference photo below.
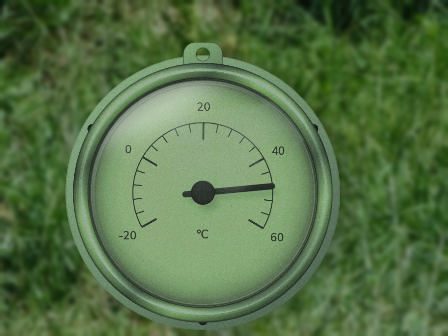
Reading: value=48 unit=°C
